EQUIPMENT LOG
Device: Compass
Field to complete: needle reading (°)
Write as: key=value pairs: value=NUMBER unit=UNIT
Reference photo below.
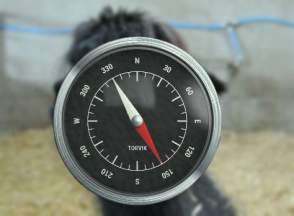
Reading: value=150 unit=°
